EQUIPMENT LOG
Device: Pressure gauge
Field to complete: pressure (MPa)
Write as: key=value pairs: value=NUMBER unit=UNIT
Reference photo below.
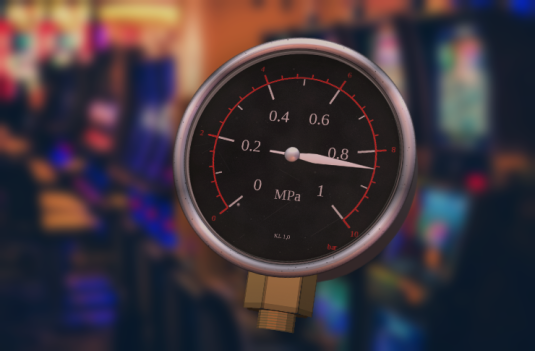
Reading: value=0.85 unit=MPa
